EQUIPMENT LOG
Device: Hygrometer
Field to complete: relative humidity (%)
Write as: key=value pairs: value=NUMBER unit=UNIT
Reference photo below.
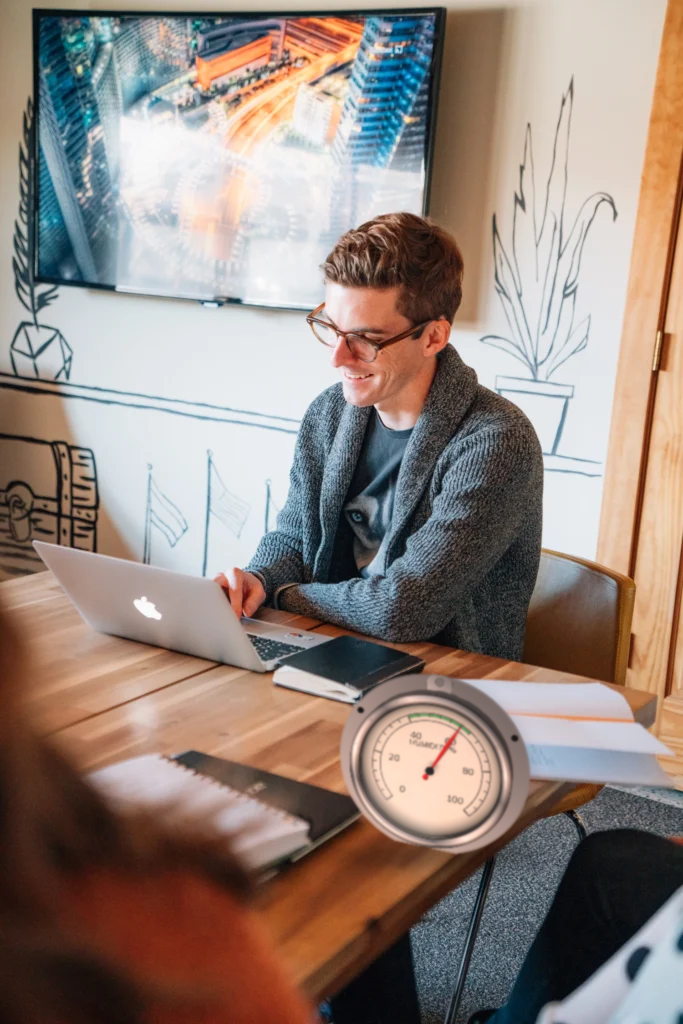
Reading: value=60 unit=%
